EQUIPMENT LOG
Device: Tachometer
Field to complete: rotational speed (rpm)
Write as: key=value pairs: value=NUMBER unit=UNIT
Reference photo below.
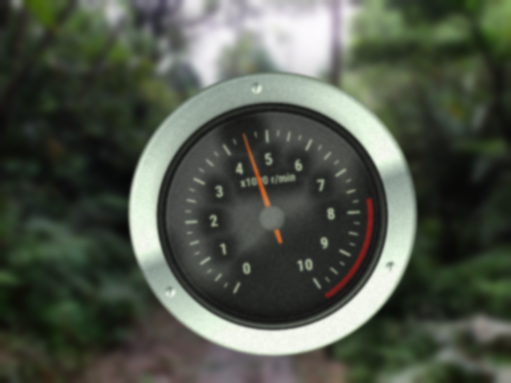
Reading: value=4500 unit=rpm
